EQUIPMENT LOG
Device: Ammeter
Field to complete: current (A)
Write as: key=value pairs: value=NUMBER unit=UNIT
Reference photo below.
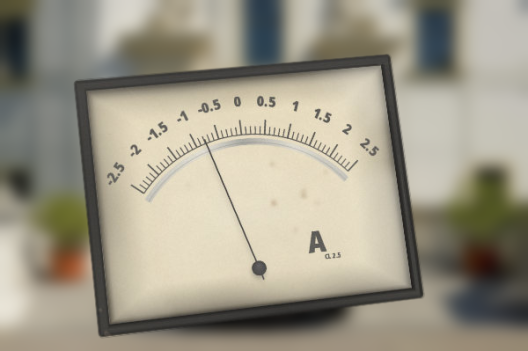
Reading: value=-0.8 unit=A
